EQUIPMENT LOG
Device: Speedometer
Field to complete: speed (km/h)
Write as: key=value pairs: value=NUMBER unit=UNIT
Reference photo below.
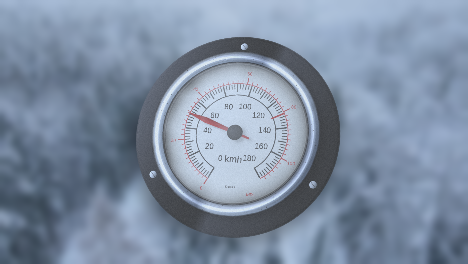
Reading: value=50 unit=km/h
